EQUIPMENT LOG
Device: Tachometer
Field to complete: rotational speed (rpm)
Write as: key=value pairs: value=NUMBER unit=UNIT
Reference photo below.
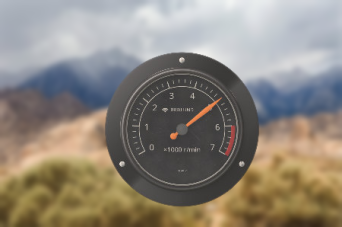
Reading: value=5000 unit=rpm
